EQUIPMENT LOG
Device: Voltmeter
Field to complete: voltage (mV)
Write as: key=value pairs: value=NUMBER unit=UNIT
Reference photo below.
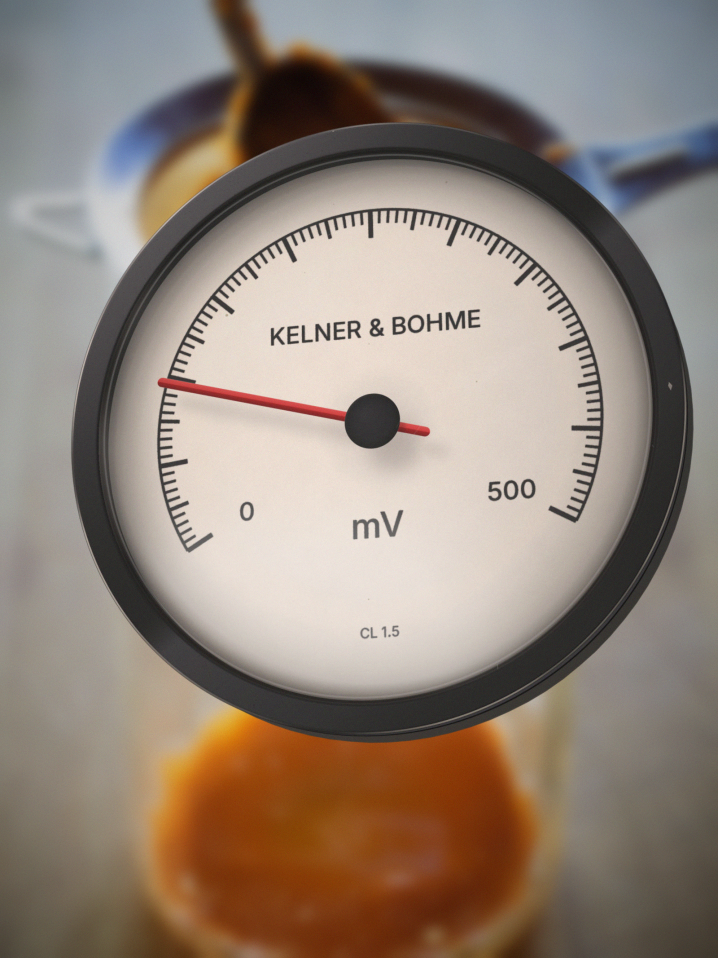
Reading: value=95 unit=mV
